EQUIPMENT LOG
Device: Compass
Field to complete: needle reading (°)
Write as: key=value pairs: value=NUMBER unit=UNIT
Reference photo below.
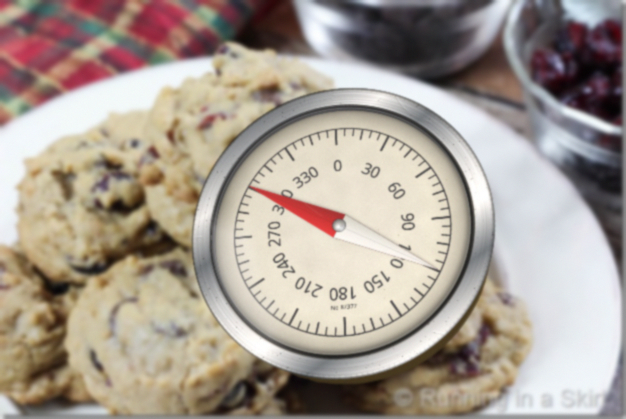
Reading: value=300 unit=°
